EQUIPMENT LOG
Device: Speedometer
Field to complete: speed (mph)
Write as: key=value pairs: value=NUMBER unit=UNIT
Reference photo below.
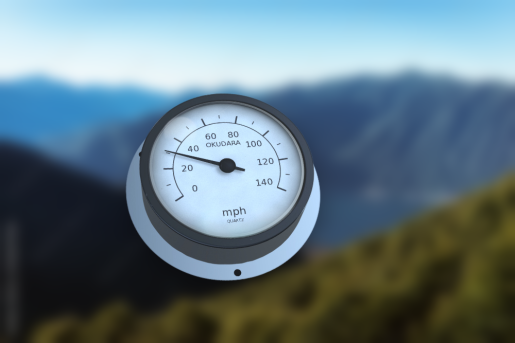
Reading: value=30 unit=mph
